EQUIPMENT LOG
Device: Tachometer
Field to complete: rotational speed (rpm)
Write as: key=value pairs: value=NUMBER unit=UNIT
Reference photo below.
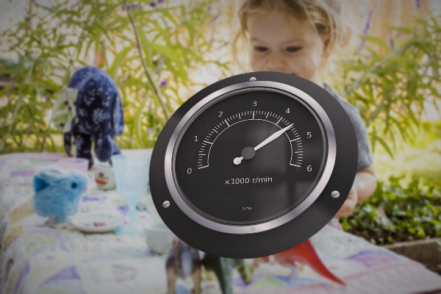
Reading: value=4500 unit=rpm
